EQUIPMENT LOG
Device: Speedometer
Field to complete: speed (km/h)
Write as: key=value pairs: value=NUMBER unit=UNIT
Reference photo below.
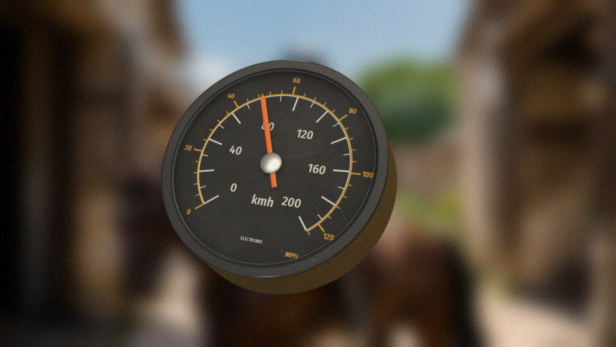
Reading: value=80 unit=km/h
